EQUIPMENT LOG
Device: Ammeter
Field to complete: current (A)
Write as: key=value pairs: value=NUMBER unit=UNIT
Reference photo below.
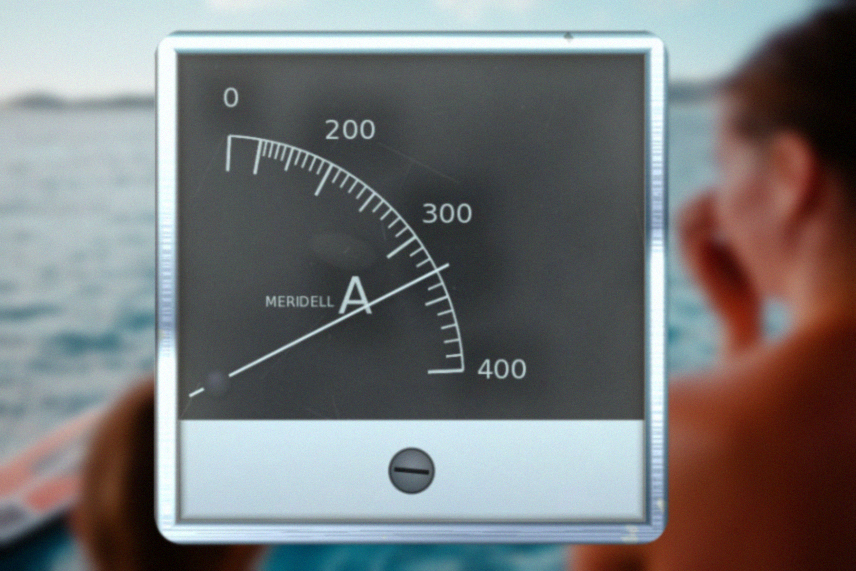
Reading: value=330 unit=A
